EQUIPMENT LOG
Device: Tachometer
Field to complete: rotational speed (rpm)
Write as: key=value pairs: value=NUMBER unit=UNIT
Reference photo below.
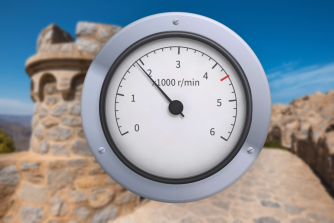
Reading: value=1900 unit=rpm
